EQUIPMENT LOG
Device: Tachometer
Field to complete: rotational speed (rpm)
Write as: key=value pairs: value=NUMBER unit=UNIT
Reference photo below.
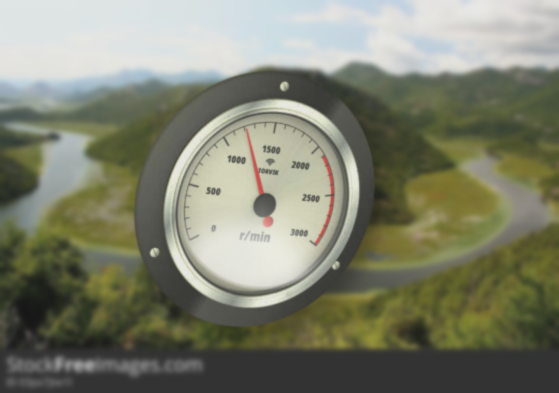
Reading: value=1200 unit=rpm
